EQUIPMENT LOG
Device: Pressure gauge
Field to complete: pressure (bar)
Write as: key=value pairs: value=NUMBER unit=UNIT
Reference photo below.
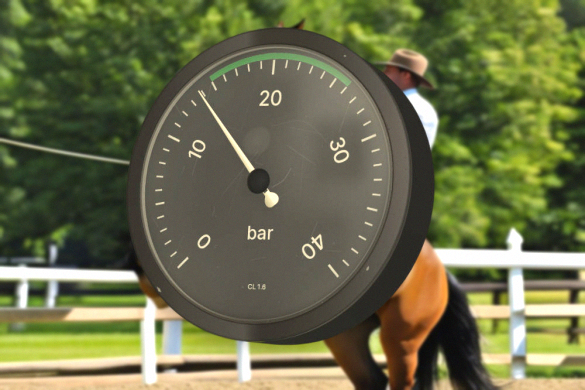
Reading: value=14 unit=bar
